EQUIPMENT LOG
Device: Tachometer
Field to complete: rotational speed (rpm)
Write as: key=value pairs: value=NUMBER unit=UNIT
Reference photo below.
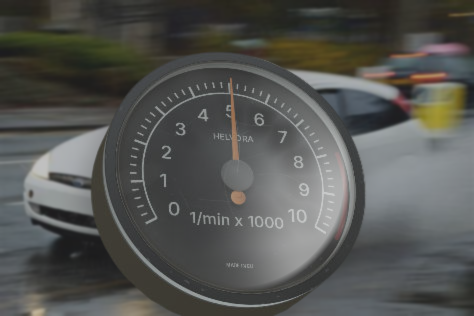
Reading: value=5000 unit=rpm
